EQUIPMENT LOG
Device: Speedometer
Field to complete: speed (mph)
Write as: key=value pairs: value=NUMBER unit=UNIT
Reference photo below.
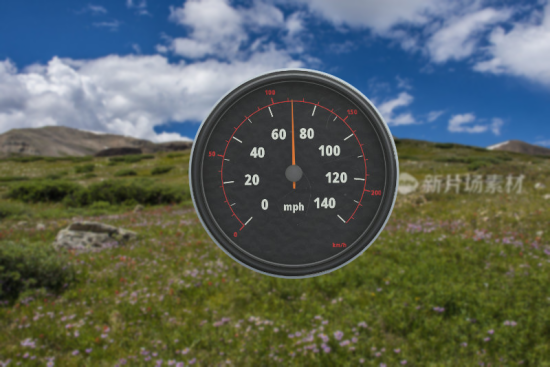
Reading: value=70 unit=mph
